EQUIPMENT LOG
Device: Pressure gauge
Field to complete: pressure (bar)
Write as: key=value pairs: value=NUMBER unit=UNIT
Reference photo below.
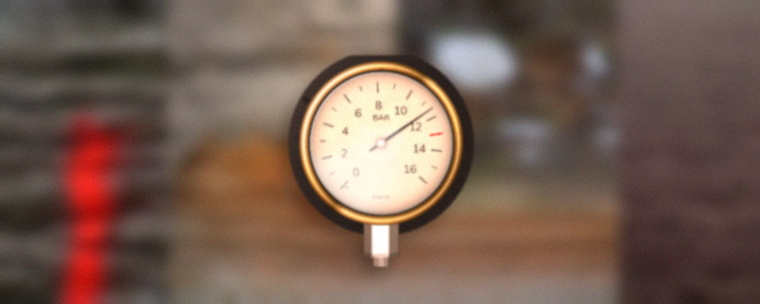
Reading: value=11.5 unit=bar
